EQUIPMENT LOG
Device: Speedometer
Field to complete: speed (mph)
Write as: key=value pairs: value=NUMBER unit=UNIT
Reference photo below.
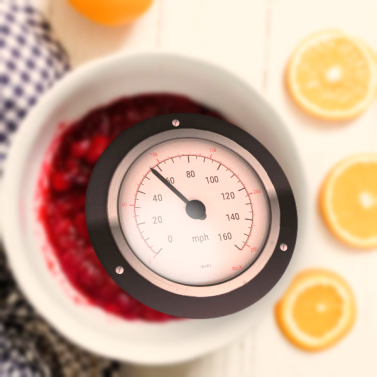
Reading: value=55 unit=mph
